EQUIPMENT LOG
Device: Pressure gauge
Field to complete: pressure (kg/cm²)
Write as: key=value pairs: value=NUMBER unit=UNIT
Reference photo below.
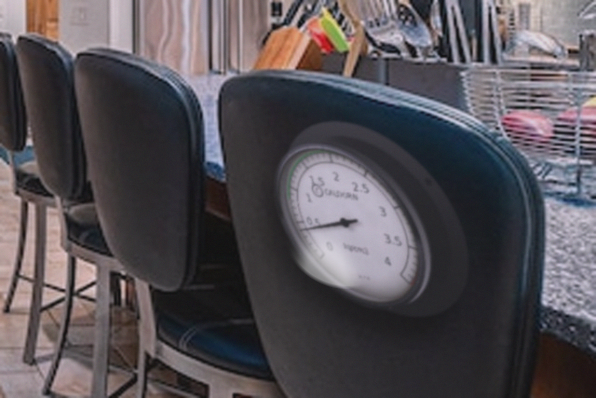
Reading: value=0.4 unit=kg/cm²
